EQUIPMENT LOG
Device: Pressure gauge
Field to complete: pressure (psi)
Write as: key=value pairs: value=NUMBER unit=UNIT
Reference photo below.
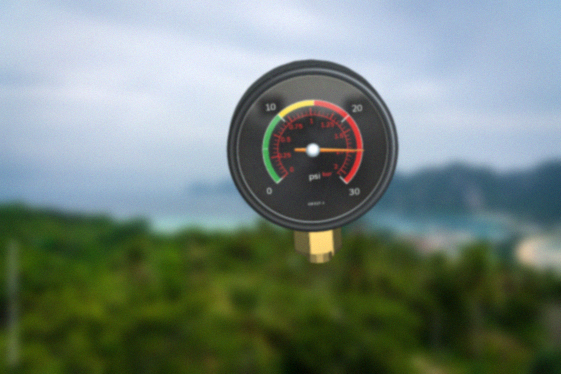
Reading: value=25 unit=psi
